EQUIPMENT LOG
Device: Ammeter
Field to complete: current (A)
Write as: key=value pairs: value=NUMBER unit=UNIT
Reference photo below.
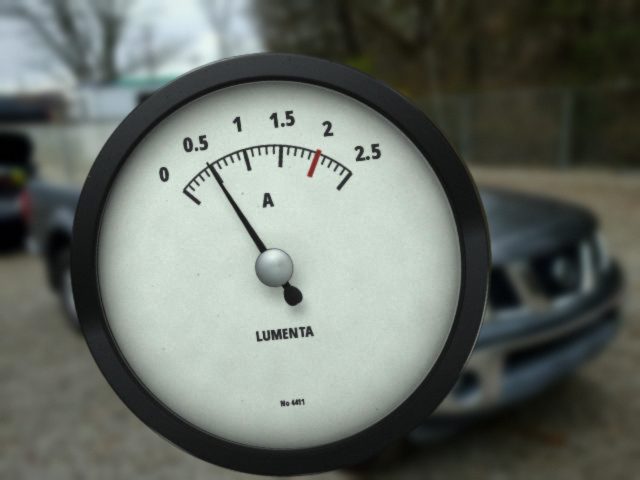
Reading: value=0.5 unit=A
